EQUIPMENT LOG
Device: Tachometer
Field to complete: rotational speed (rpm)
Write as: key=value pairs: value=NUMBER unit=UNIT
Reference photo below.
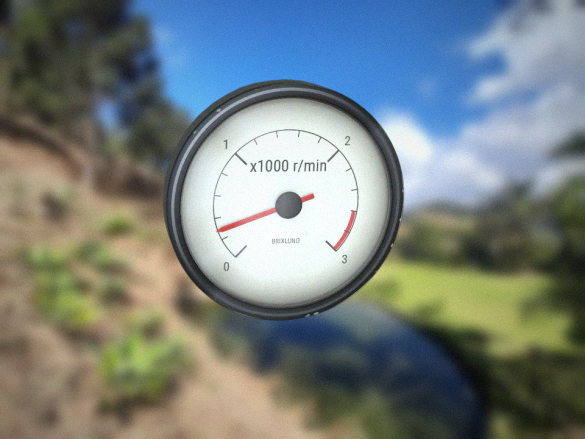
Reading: value=300 unit=rpm
